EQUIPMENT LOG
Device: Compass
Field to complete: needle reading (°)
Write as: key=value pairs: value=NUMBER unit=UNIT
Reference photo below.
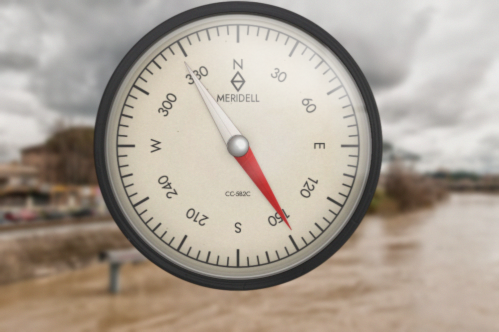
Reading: value=147.5 unit=°
